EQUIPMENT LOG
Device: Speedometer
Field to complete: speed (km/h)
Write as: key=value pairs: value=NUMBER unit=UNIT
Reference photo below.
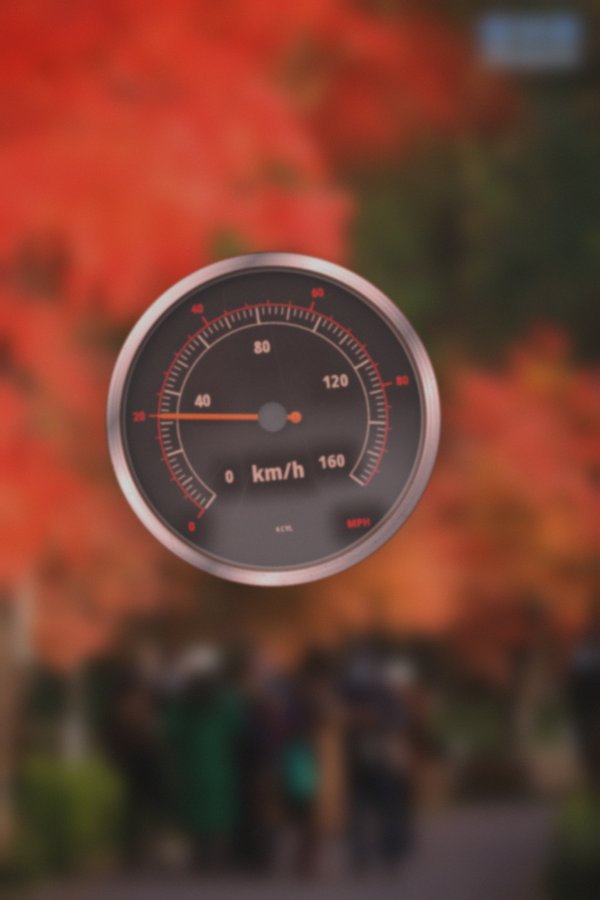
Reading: value=32 unit=km/h
